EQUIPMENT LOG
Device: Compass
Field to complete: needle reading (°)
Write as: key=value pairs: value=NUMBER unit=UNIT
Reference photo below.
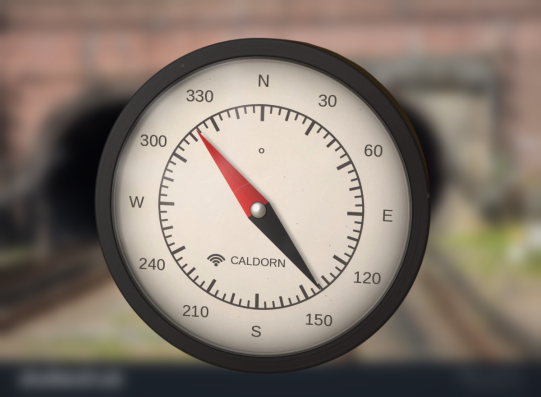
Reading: value=320 unit=°
